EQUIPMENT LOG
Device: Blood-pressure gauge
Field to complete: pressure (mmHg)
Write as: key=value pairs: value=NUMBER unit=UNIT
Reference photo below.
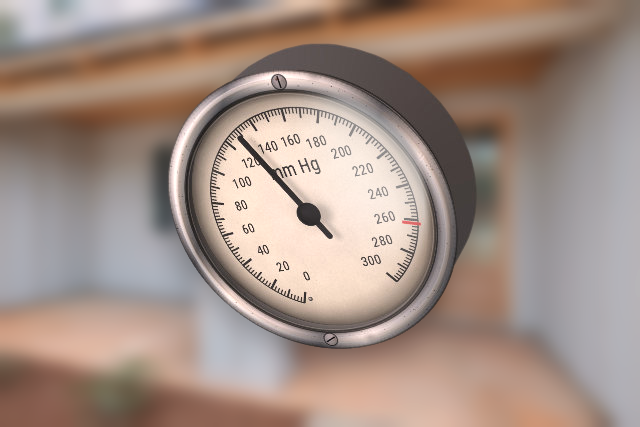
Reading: value=130 unit=mmHg
